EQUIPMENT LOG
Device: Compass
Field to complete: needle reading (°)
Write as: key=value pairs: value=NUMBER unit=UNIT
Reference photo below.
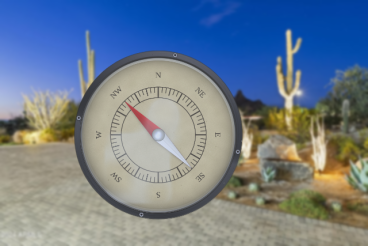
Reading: value=315 unit=°
